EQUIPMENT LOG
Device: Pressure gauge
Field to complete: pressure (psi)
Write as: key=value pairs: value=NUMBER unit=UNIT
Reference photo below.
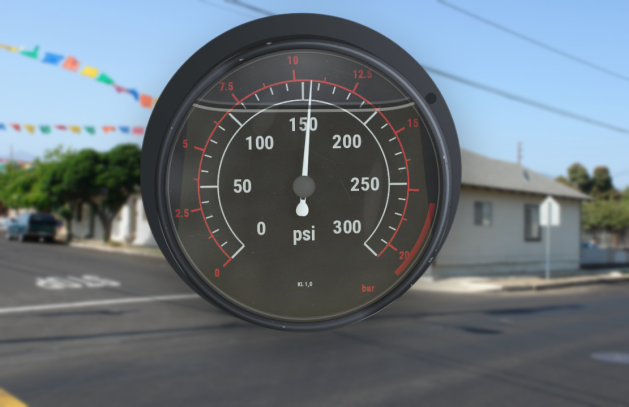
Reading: value=155 unit=psi
